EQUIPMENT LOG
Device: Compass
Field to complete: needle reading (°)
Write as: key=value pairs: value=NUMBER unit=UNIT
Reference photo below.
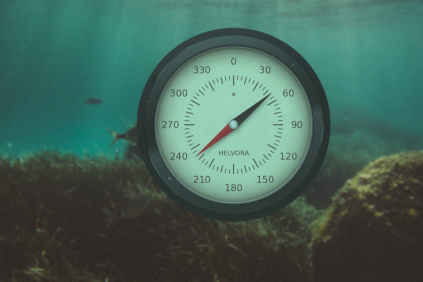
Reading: value=230 unit=°
